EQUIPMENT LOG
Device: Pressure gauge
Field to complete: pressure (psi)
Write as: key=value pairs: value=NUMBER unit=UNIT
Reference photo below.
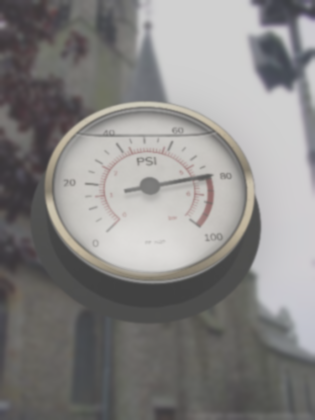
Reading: value=80 unit=psi
